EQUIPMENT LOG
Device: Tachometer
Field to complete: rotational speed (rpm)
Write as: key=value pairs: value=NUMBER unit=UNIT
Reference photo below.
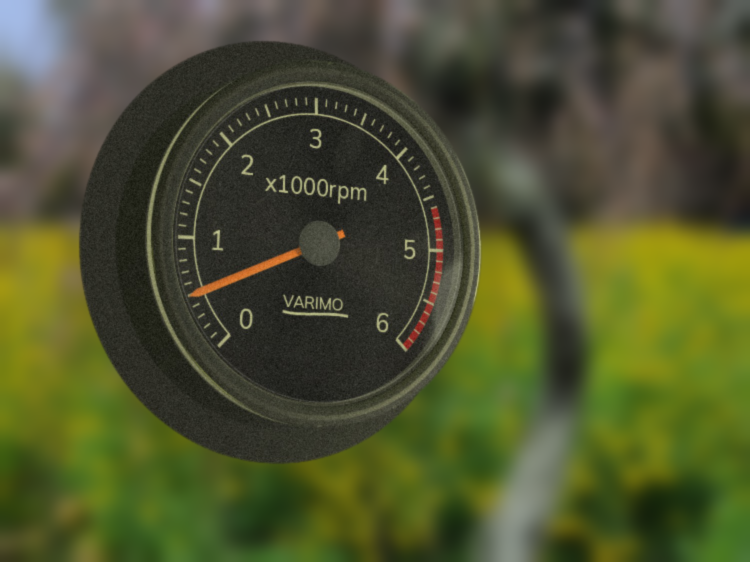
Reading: value=500 unit=rpm
